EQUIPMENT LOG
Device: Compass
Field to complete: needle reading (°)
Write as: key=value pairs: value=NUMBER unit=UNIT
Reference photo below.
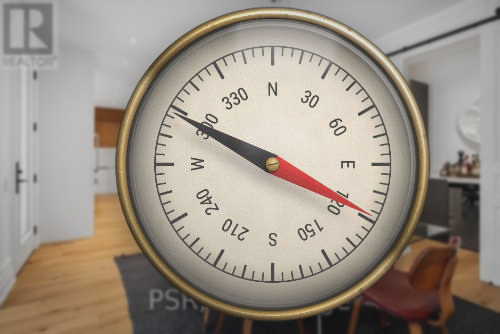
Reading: value=117.5 unit=°
